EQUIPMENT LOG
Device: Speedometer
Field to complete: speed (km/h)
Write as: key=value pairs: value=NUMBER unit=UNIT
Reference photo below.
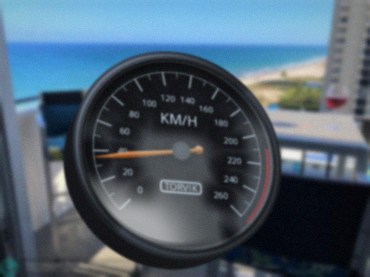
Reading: value=35 unit=km/h
